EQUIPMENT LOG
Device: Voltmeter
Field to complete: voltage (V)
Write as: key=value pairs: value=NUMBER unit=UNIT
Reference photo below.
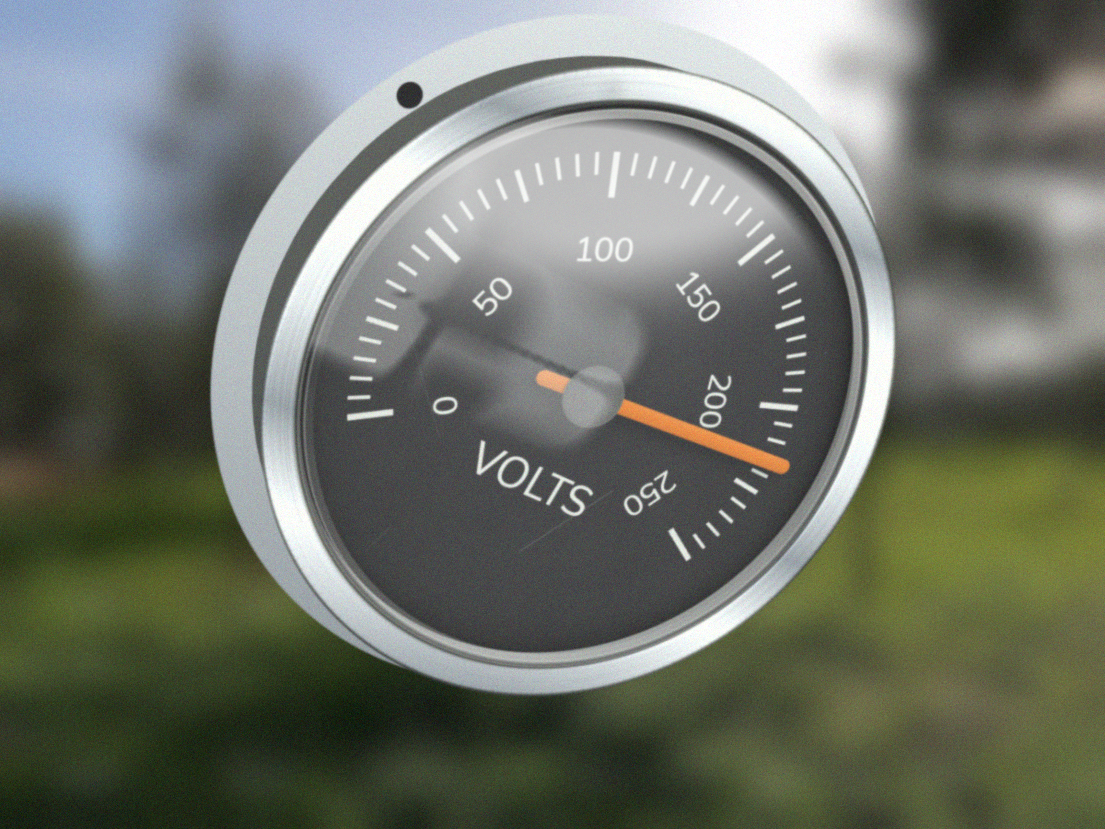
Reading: value=215 unit=V
